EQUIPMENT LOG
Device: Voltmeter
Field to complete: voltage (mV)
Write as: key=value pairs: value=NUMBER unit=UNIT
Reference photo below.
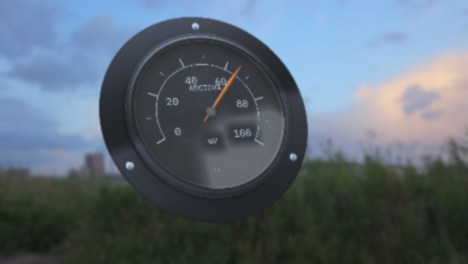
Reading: value=65 unit=mV
